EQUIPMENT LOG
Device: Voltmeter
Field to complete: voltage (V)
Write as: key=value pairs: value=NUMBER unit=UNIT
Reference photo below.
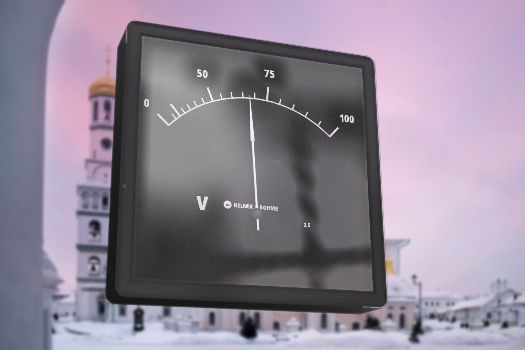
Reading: value=67.5 unit=V
